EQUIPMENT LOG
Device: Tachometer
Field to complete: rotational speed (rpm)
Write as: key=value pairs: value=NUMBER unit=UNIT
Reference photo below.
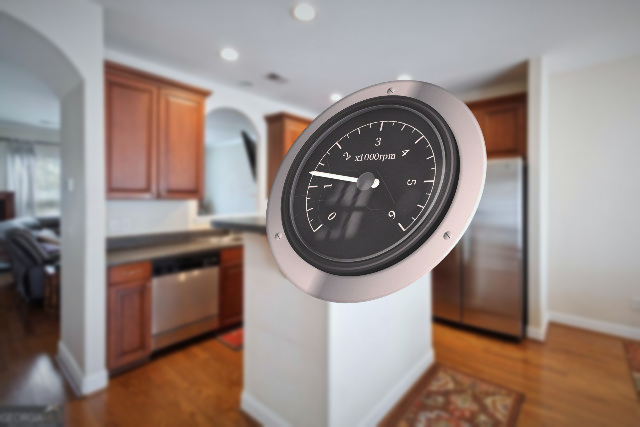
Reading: value=1250 unit=rpm
